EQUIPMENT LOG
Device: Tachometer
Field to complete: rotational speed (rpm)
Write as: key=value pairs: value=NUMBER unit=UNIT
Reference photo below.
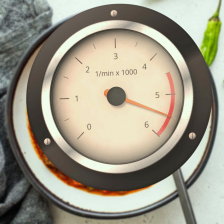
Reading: value=5500 unit=rpm
